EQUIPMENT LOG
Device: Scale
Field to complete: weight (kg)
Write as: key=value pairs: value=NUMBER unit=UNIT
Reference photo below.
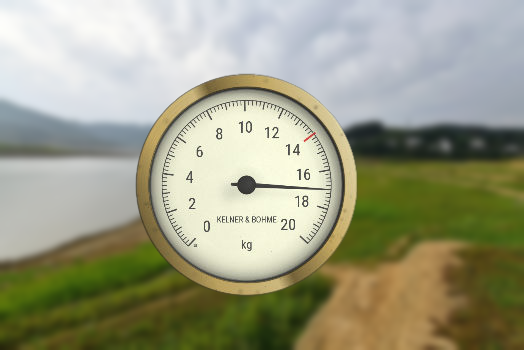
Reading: value=17 unit=kg
